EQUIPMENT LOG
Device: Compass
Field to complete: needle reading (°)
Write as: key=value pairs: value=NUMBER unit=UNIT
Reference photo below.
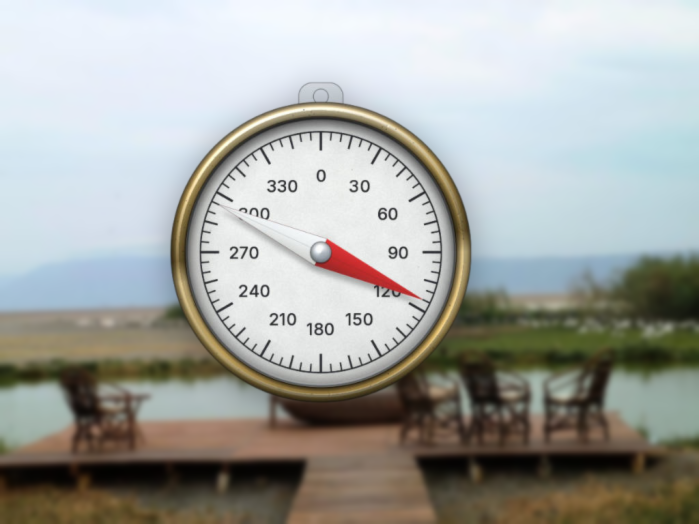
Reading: value=115 unit=°
